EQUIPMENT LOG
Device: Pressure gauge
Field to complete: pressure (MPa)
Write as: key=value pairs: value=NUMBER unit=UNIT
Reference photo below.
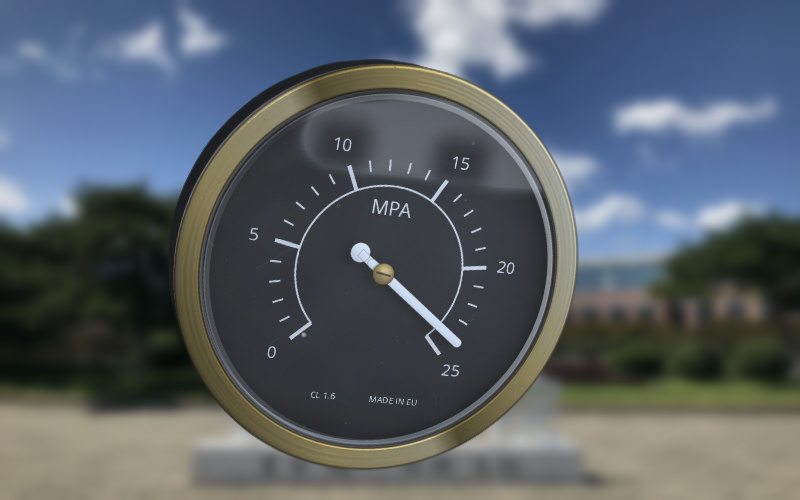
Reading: value=24 unit=MPa
